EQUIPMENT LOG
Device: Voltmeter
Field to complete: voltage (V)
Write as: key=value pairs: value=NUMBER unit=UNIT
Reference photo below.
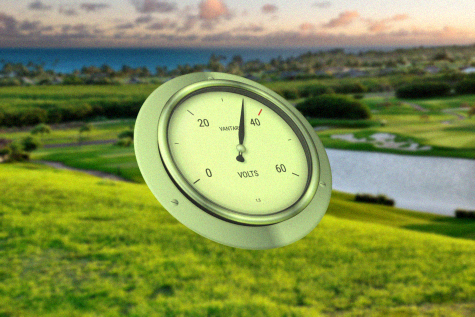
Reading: value=35 unit=V
